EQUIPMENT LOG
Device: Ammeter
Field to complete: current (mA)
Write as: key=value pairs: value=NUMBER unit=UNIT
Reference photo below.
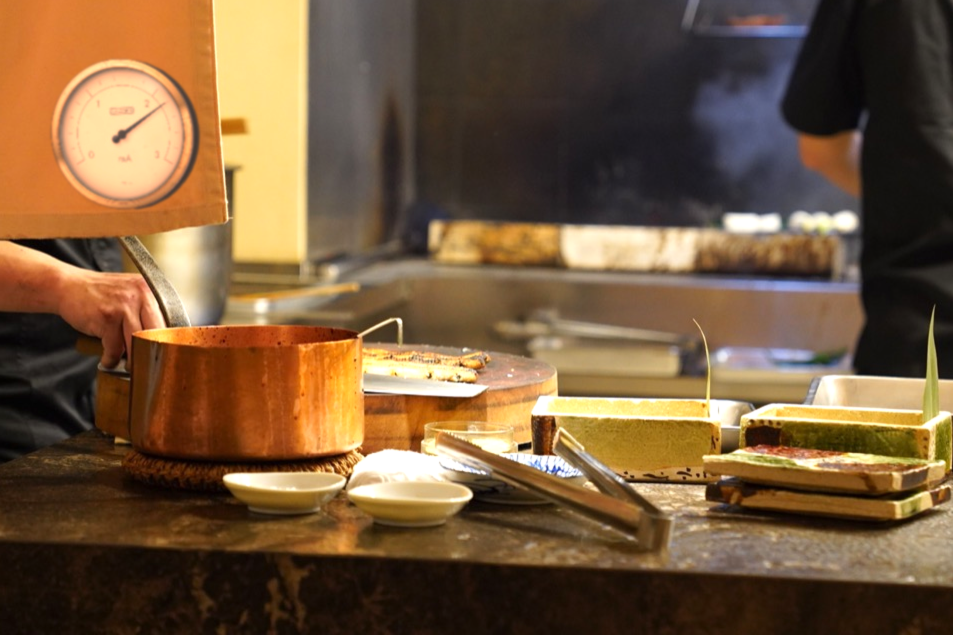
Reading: value=2.2 unit=mA
